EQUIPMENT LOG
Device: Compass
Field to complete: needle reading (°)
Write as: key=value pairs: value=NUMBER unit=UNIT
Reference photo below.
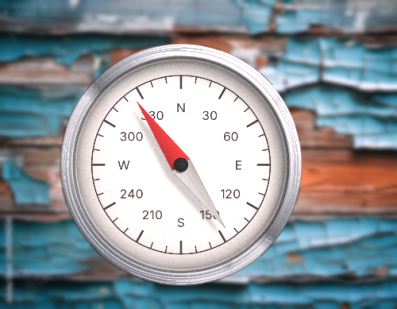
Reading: value=325 unit=°
